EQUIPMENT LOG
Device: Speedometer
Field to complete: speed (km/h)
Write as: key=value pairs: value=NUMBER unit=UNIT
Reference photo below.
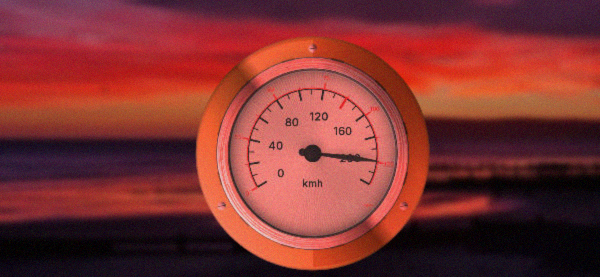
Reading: value=200 unit=km/h
